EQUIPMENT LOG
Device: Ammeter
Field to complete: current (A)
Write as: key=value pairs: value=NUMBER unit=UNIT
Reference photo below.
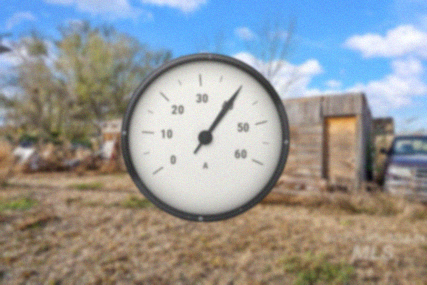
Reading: value=40 unit=A
